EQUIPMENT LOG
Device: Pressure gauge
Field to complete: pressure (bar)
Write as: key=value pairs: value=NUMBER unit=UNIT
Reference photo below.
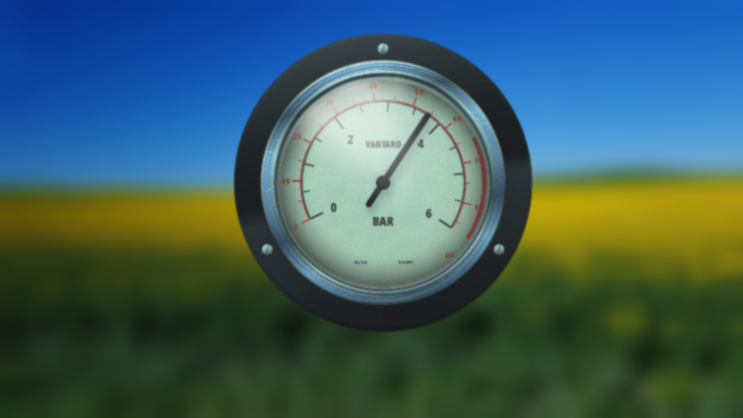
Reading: value=3.75 unit=bar
